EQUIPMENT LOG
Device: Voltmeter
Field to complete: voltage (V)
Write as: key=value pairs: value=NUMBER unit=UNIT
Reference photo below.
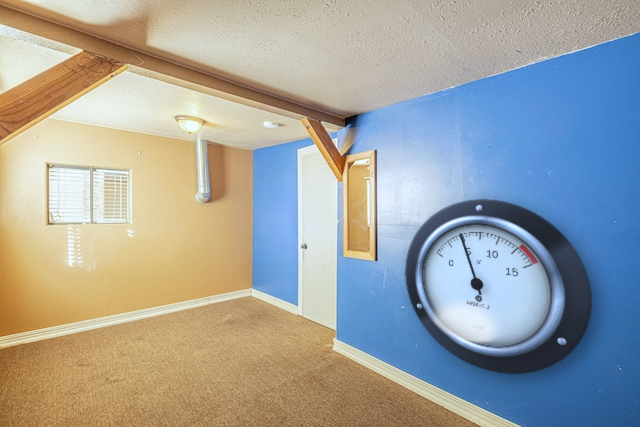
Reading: value=5 unit=V
